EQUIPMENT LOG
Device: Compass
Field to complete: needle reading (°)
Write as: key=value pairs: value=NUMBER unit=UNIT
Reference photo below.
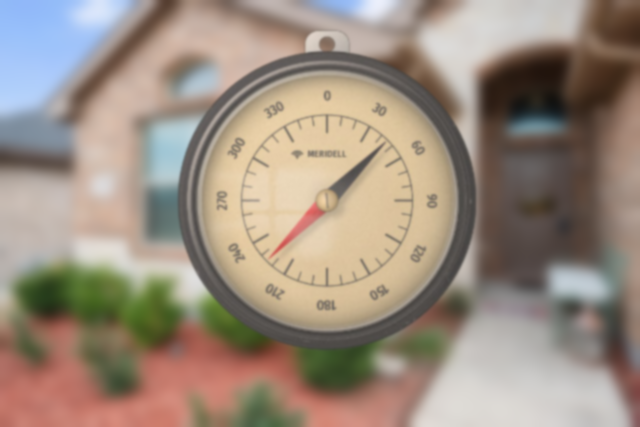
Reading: value=225 unit=°
